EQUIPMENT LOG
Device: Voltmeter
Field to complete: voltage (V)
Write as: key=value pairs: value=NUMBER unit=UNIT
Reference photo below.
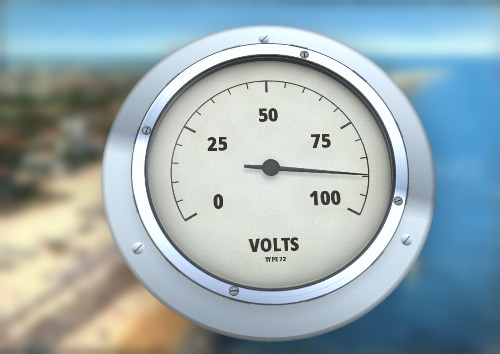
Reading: value=90 unit=V
